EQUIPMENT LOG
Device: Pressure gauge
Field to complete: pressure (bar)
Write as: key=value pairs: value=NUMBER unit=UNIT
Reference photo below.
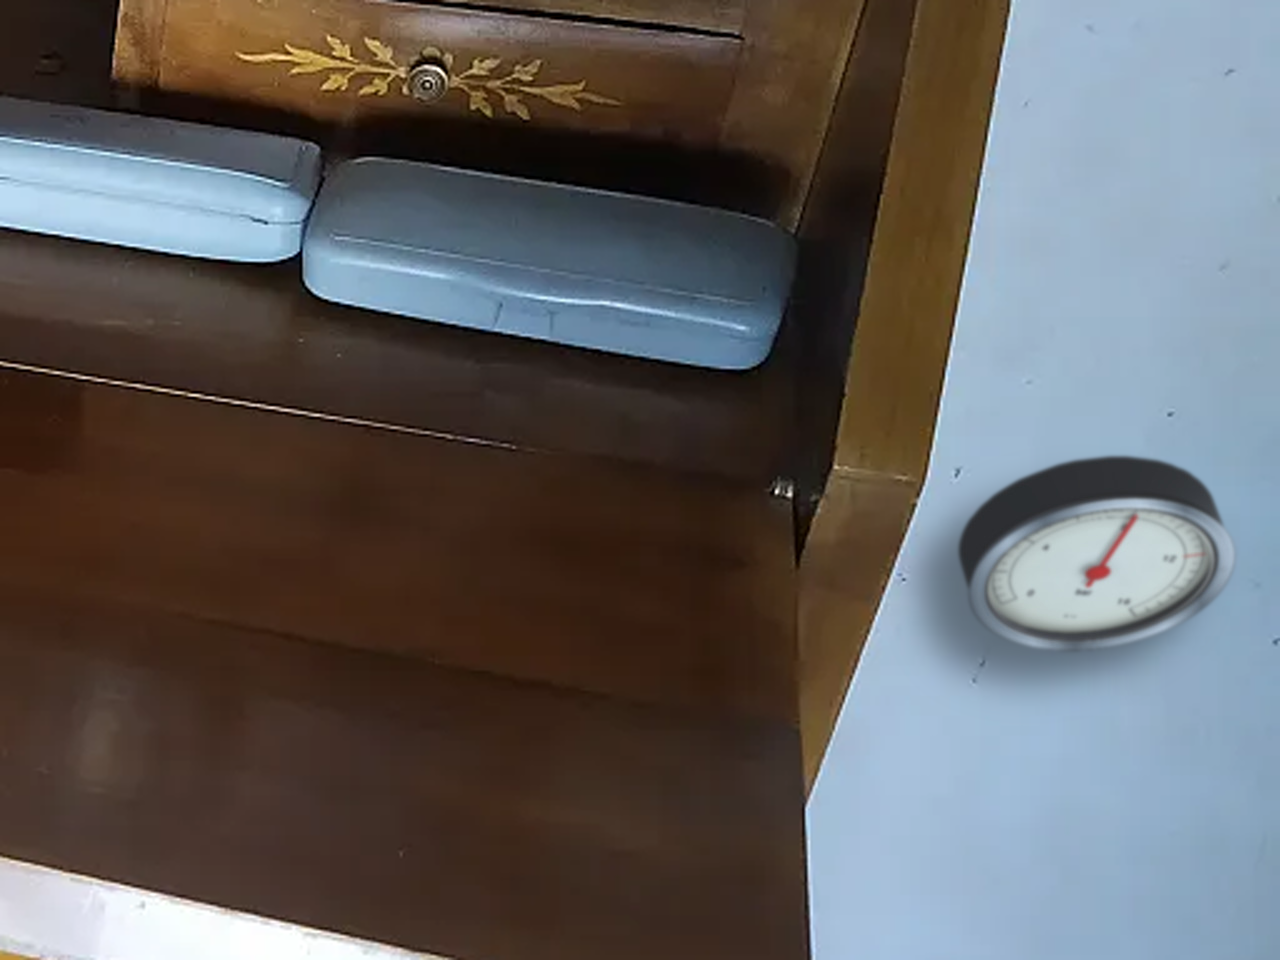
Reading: value=8 unit=bar
